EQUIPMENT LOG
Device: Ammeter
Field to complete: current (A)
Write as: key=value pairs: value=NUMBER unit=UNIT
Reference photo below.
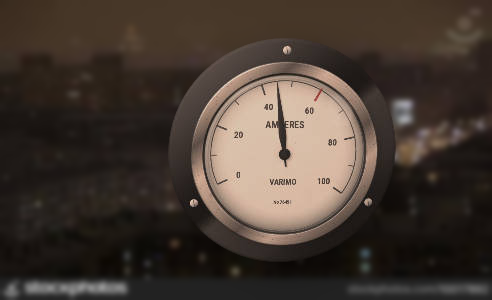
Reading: value=45 unit=A
